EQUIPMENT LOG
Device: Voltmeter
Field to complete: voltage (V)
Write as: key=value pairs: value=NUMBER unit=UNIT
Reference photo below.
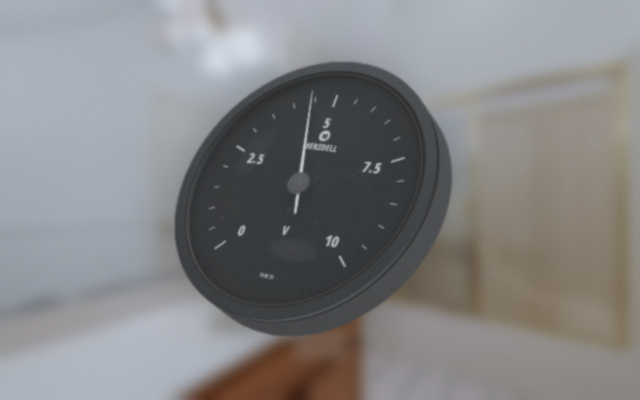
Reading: value=4.5 unit=V
